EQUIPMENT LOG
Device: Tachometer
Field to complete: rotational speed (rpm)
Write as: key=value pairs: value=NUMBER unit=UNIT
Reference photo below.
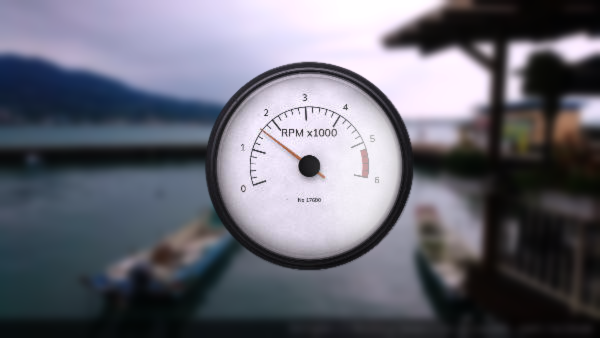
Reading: value=1600 unit=rpm
